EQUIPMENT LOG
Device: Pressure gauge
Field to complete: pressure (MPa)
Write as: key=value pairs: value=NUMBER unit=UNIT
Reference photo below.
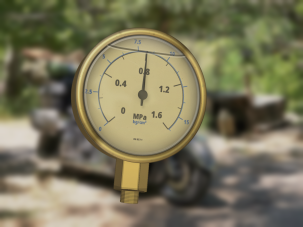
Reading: value=0.8 unit=MPa
